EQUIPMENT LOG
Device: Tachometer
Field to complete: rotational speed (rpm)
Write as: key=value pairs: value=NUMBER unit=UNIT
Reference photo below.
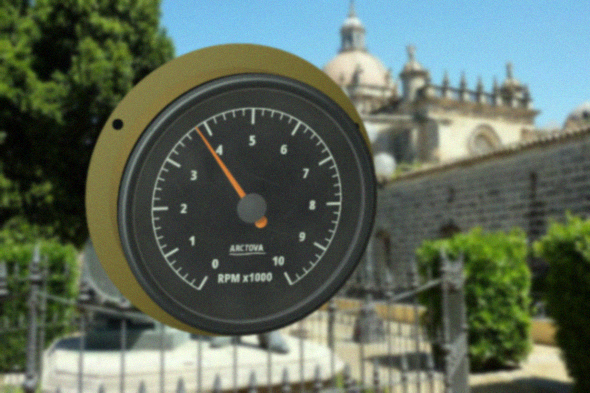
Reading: value=3800 unit=rpm
